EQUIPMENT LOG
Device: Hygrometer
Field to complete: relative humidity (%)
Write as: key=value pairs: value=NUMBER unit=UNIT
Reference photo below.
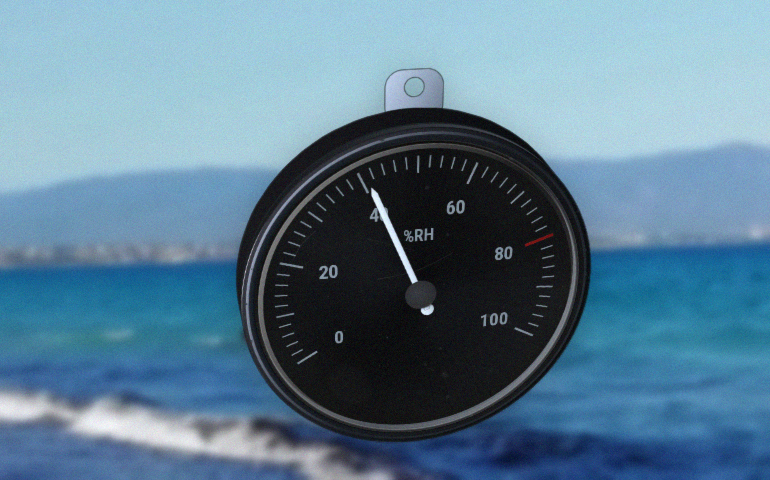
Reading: value=41 unit=%
